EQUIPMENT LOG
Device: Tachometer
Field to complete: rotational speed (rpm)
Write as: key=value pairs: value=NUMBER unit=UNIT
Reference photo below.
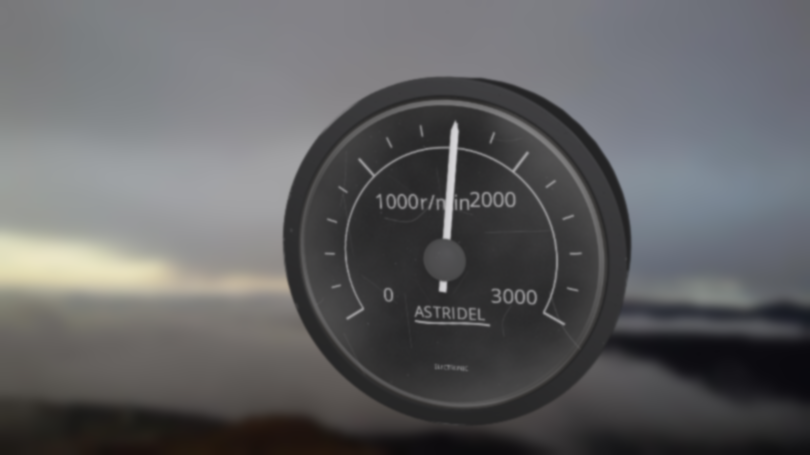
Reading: value=1600 unit=rpm
